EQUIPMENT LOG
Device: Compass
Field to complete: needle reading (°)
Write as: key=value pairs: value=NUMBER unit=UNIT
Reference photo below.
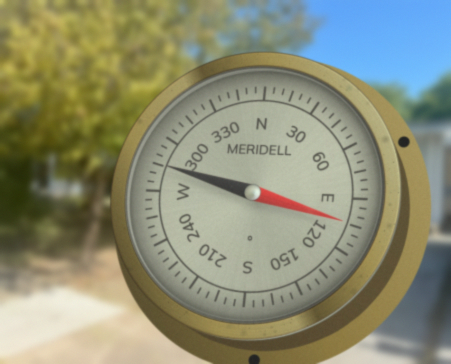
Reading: value=105 unit=°
